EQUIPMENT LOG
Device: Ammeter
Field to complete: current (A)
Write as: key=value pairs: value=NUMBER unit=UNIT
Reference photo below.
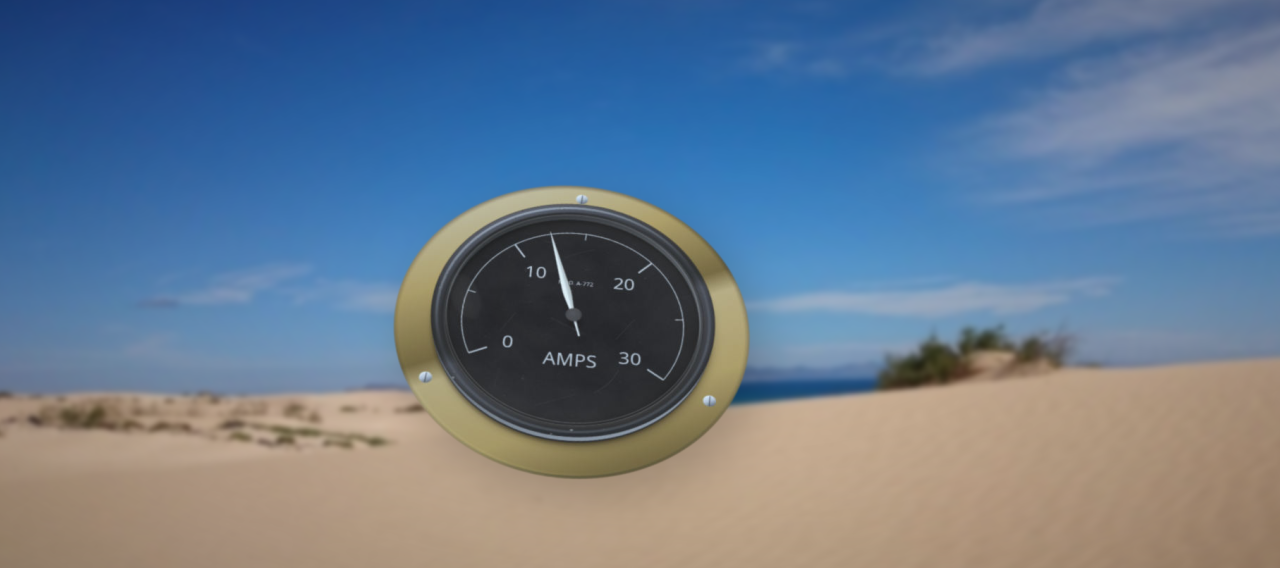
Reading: value=12.5 unit=A
